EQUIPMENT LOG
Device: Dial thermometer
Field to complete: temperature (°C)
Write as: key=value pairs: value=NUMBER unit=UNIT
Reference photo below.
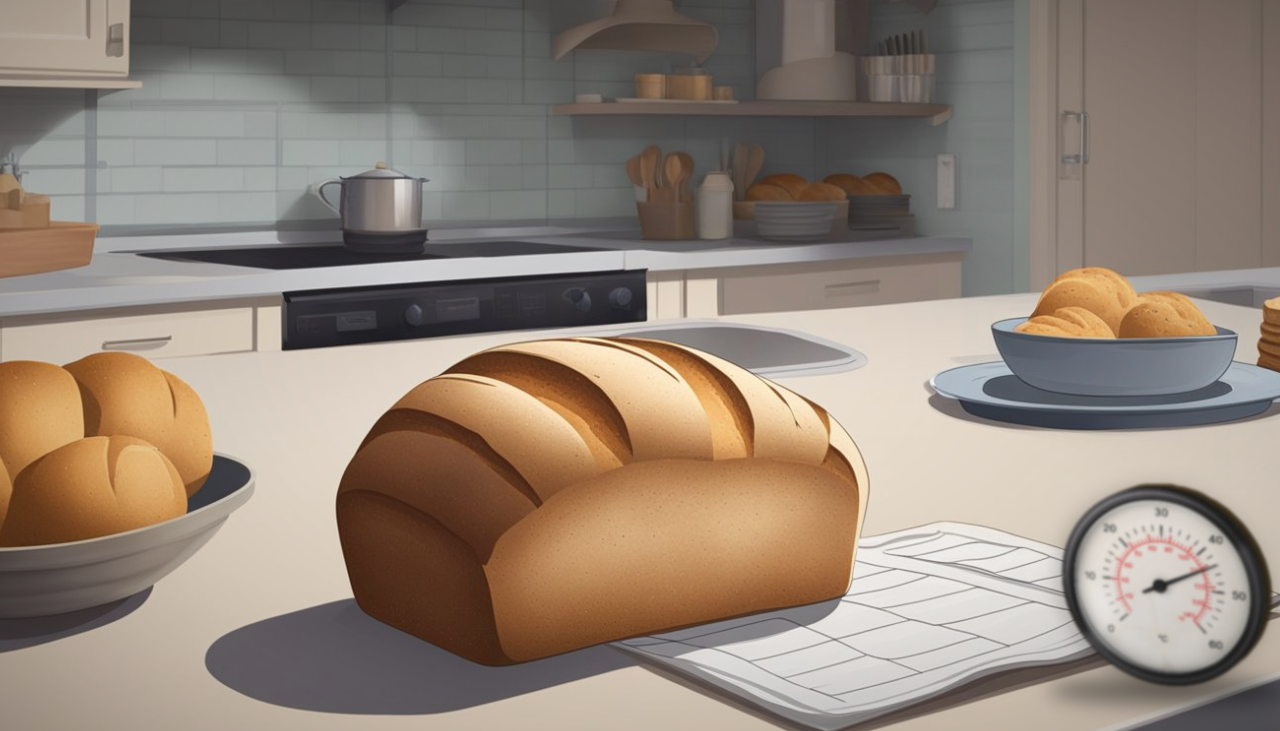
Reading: value=44 unit=°C
